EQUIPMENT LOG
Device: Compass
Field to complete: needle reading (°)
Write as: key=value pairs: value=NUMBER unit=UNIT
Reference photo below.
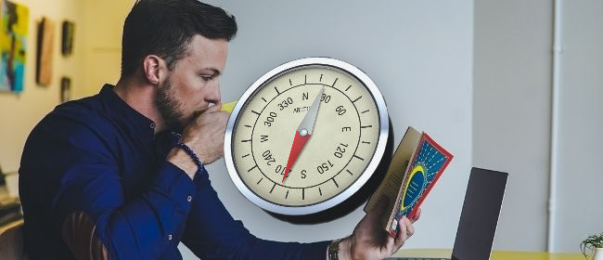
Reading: value=202.5 unit=°
